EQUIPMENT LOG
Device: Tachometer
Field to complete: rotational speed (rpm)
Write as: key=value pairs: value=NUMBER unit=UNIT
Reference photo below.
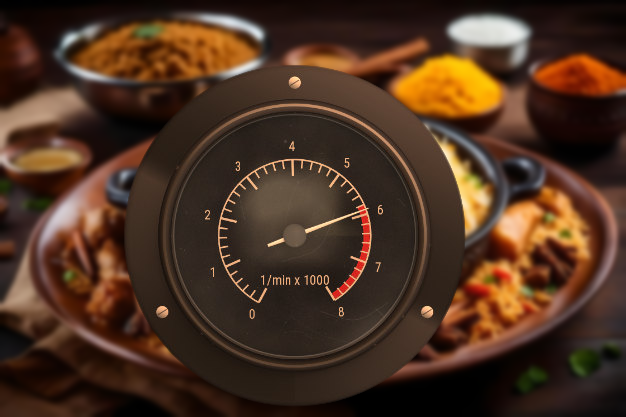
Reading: value=5900 unit=rpm
